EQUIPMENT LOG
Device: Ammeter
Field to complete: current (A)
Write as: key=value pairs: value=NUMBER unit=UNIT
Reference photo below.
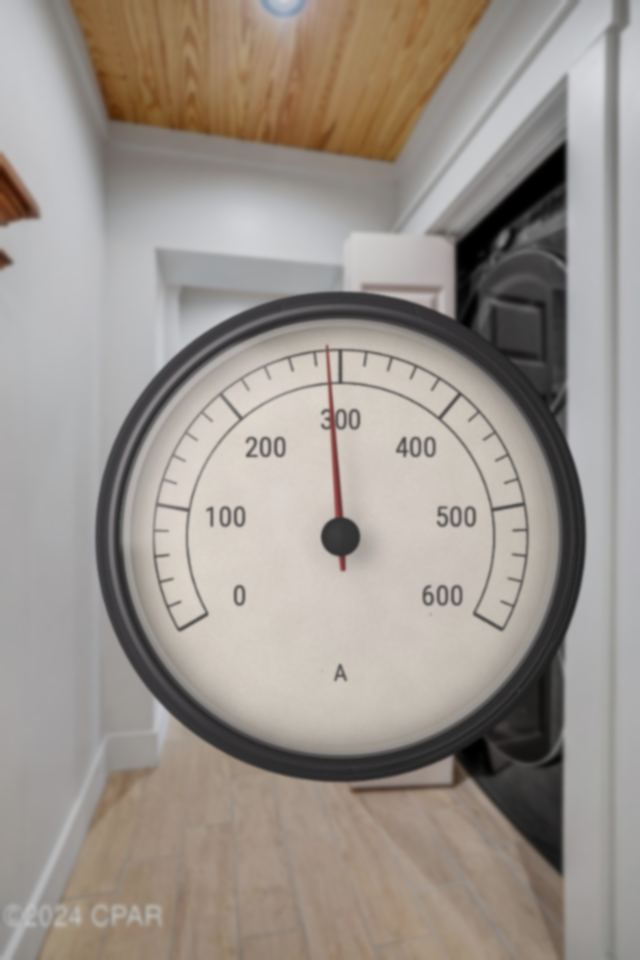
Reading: value=290 unit=A
